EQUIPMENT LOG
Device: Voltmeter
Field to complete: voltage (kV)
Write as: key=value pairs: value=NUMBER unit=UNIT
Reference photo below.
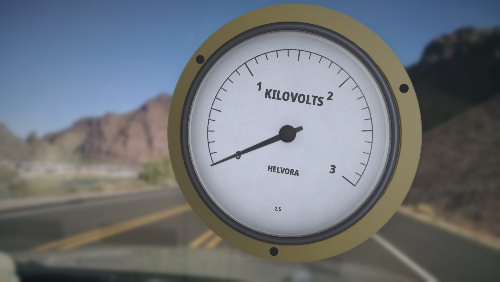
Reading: value=0 unit=kV
